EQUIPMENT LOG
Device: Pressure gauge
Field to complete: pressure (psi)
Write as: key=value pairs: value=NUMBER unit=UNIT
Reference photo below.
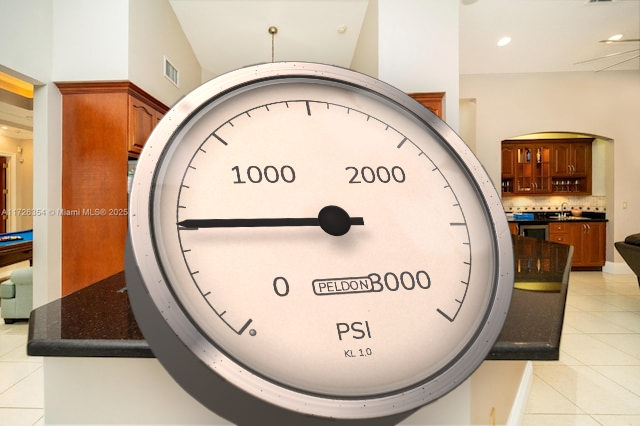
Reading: value=500 unit=psi
